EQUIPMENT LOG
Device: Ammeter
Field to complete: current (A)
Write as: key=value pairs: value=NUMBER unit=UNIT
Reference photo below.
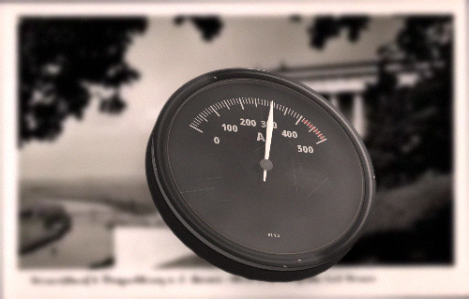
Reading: value=300 unit=A
